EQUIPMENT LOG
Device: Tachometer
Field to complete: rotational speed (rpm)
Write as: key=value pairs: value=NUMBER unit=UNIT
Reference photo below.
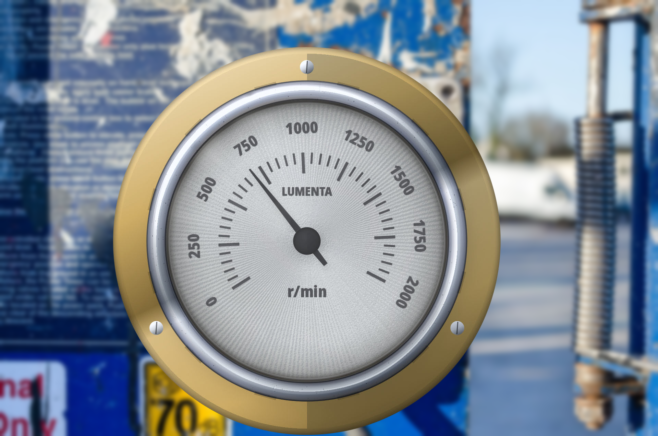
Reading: value=700 unit=rpm
